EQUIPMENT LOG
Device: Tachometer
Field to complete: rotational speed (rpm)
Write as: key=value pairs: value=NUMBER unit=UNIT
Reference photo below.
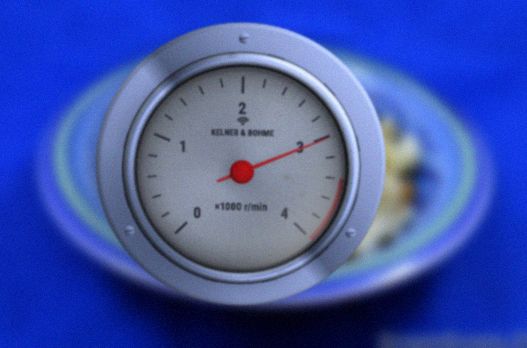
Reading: value=3000 unit=rpm
